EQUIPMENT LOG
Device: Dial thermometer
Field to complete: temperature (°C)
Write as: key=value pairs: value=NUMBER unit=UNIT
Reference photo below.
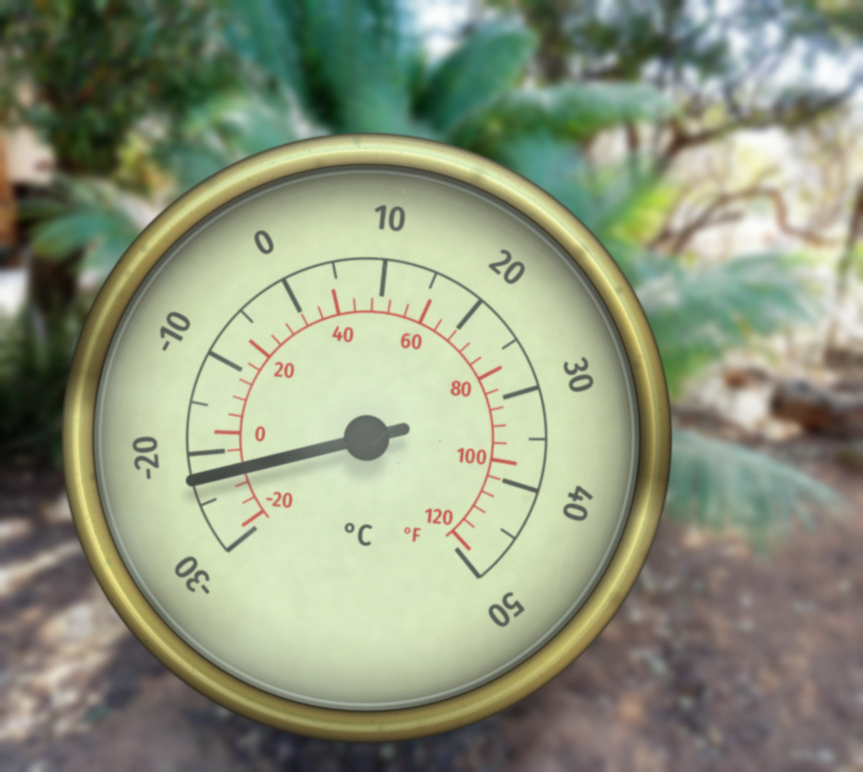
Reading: value=-22.5 unit=°C
